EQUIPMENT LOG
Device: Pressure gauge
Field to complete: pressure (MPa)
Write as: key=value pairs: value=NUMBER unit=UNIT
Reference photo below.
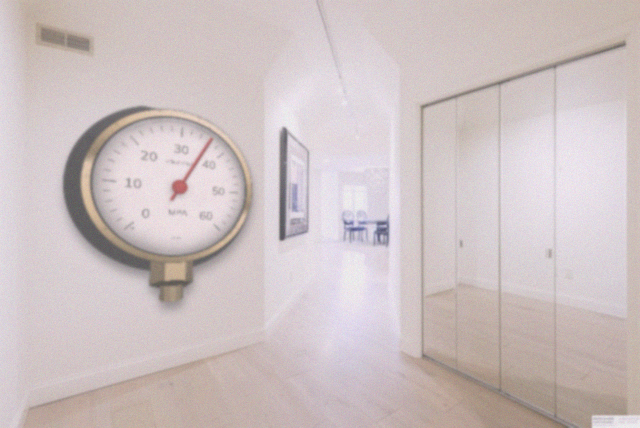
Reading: value=36 unit=MPa
